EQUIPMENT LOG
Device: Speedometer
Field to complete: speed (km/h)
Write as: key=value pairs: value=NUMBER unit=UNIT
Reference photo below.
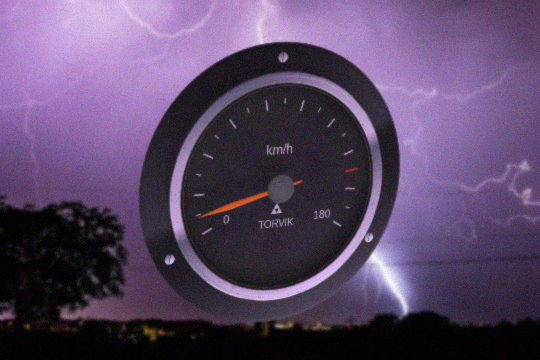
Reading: value=10 unit=km/h
